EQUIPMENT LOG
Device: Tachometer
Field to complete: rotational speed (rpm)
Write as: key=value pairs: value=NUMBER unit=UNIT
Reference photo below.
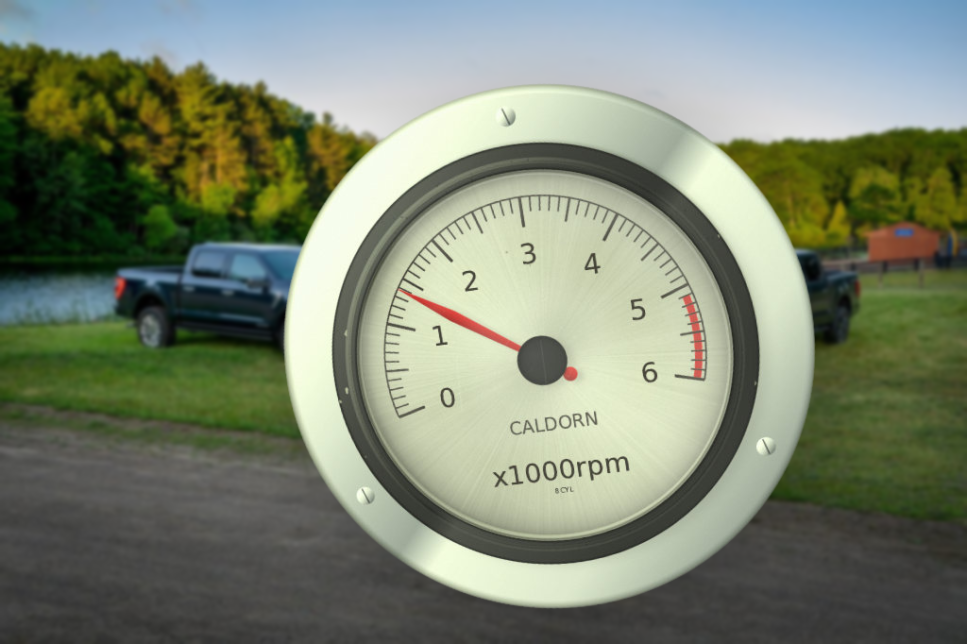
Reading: value=1400 unit=rpm
